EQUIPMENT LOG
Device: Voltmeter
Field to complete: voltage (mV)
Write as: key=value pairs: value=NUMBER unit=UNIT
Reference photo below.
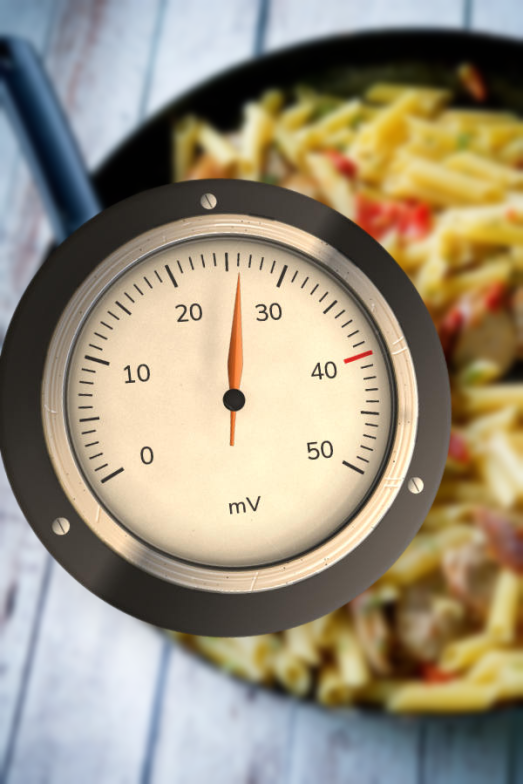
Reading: value=26 unit=mV
